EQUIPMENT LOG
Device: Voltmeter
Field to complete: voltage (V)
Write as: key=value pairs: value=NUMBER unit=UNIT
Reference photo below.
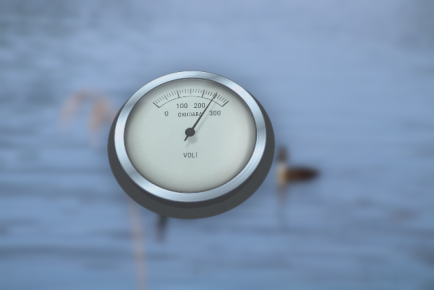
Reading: value=250 unit=V
